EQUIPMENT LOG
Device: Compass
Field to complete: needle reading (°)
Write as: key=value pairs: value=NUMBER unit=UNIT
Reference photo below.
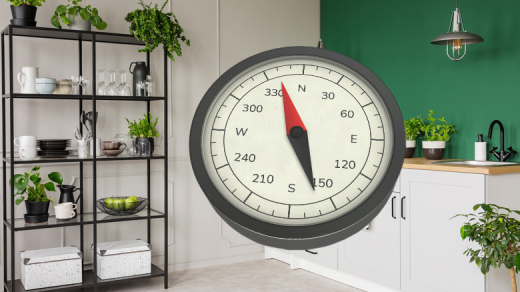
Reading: value=340 unit=°
